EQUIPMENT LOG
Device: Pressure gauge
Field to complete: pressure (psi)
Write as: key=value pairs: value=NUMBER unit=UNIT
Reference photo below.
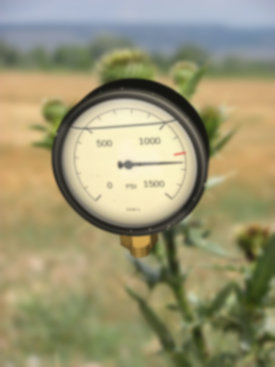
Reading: value=1250 unit=psi
